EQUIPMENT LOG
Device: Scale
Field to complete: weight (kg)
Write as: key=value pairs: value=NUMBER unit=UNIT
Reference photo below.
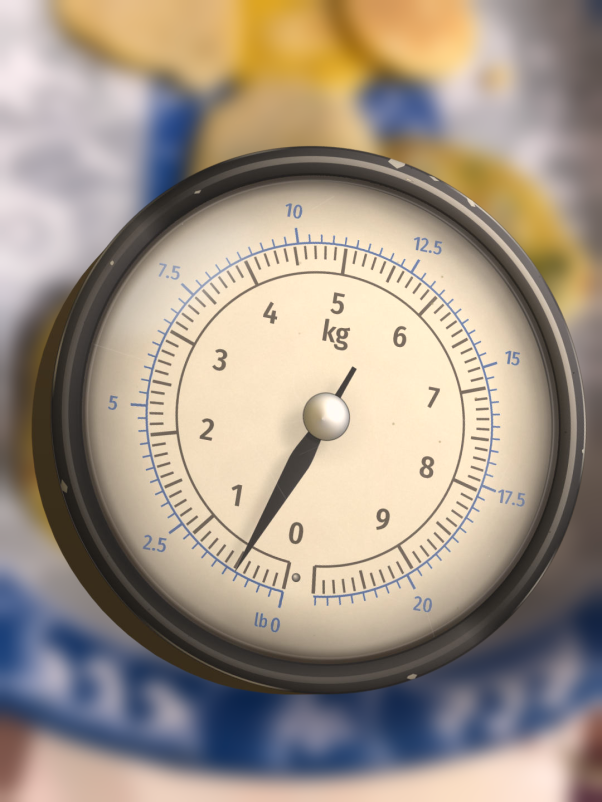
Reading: value=0.5 unit=kg
